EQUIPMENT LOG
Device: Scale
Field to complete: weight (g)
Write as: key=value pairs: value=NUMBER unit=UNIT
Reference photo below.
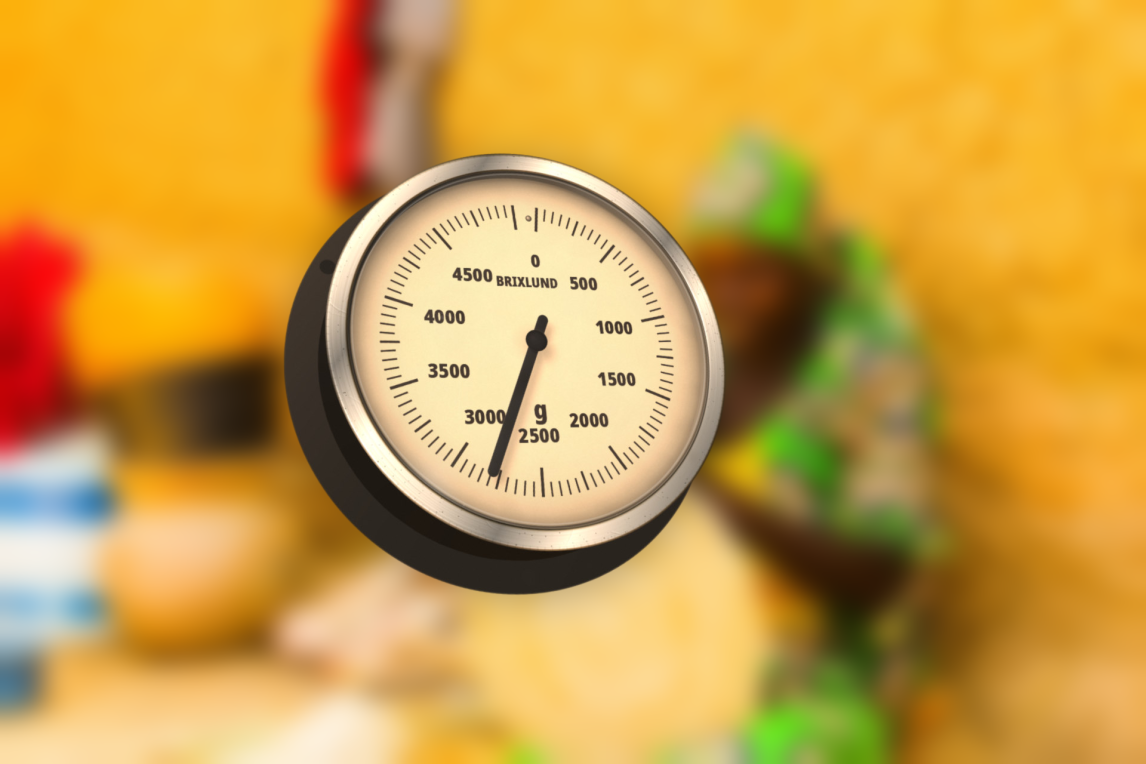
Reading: value=2800 unit=g
